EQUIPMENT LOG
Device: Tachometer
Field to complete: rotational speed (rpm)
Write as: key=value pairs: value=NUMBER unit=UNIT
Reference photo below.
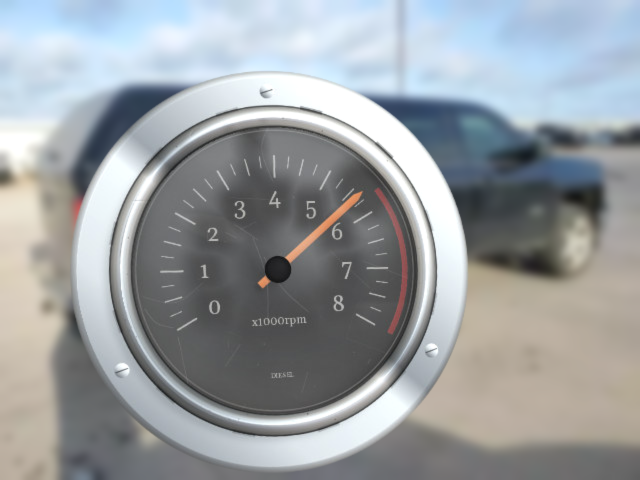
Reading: value=5625 unit=rpm
